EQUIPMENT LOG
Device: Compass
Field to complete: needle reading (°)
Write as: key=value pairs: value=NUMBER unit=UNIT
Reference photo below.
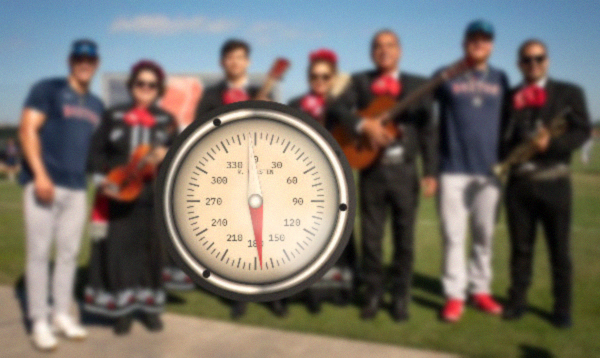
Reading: value=175 unit=°
